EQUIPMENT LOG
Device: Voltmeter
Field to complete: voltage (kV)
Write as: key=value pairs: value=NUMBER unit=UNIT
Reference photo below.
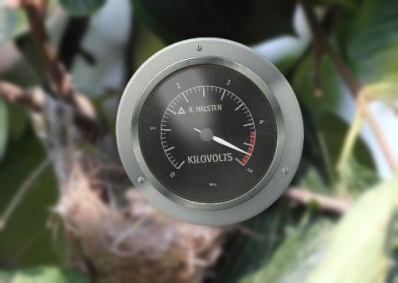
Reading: value=4.7 unit=kV
